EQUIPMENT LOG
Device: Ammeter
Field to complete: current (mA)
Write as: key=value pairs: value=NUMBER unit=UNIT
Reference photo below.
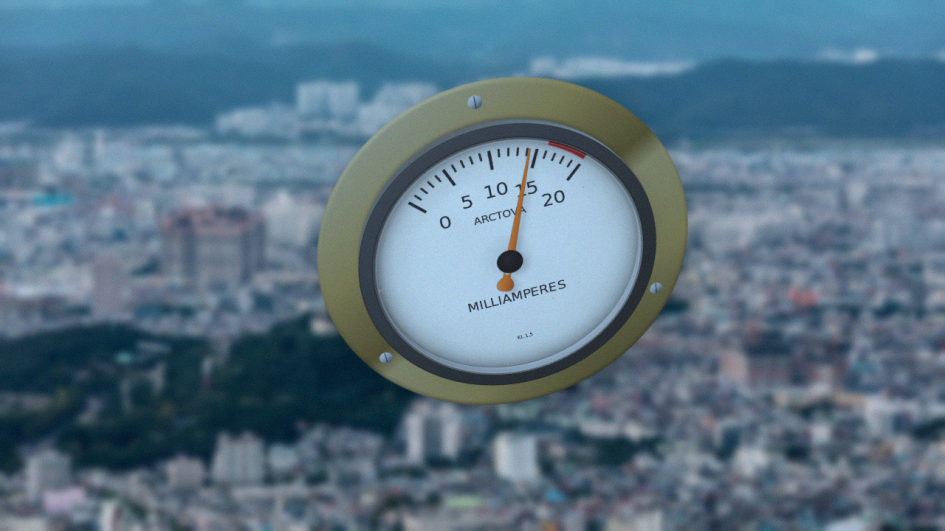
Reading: value=14 unit=mA
